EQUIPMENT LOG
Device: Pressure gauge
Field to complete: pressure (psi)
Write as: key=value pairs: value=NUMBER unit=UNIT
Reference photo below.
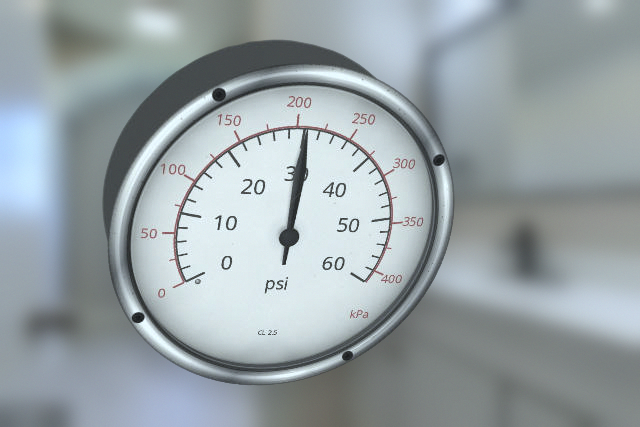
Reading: value=30 unit=psi
